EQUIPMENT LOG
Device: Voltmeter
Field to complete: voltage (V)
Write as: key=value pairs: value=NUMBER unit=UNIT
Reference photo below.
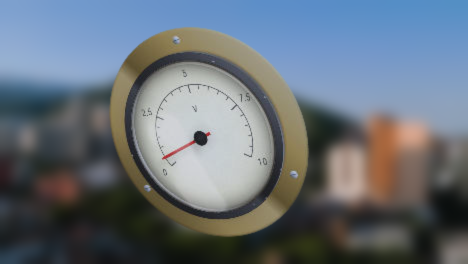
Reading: value=0.5 unit=V
